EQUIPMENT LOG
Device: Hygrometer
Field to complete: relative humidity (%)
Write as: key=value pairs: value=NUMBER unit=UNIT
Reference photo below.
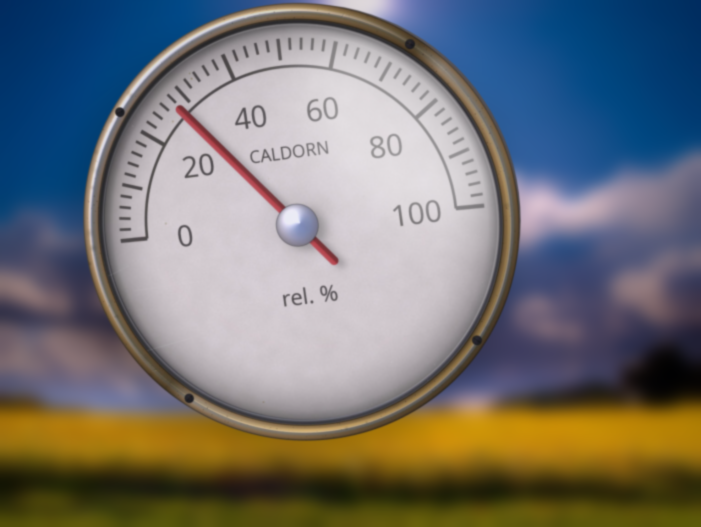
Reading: value=28 unit=%
